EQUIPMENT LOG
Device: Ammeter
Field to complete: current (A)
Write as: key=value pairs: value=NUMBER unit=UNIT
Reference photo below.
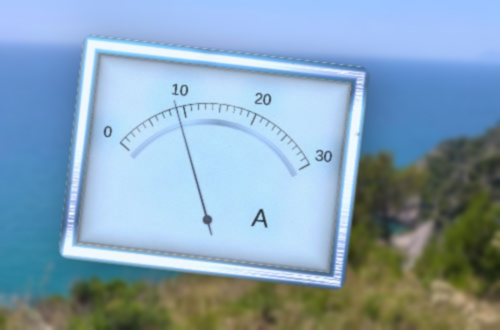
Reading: value=9 unit=A
